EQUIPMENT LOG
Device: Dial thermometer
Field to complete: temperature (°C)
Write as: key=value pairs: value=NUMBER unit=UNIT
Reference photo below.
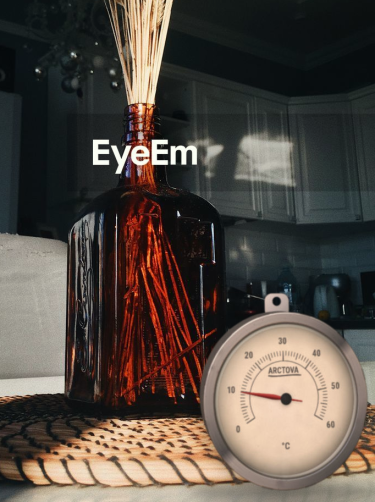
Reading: value=10 unit=°C
